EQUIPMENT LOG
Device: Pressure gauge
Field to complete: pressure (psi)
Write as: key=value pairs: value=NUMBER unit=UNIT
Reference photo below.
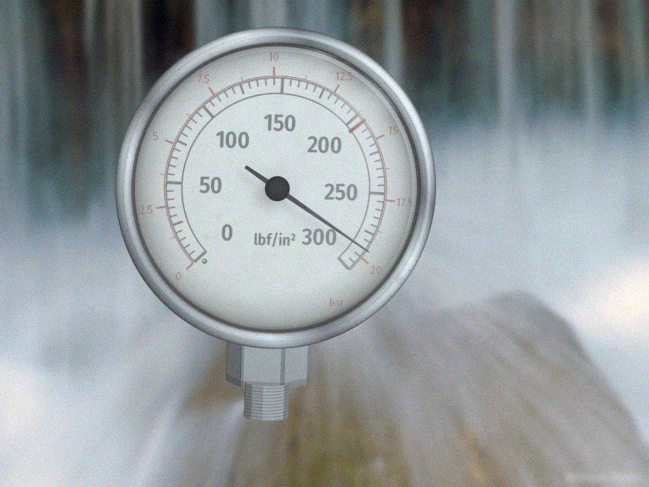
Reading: value=285 unit=psi
